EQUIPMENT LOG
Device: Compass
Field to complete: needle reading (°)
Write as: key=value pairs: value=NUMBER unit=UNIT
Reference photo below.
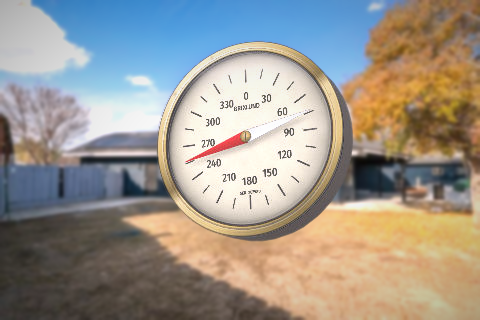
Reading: value=255 unit=°
